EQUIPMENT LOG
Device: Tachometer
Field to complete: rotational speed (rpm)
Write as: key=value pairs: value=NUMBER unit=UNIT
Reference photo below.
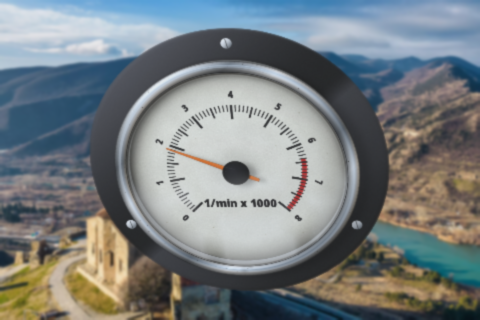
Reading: value=2000 unit=rpm
